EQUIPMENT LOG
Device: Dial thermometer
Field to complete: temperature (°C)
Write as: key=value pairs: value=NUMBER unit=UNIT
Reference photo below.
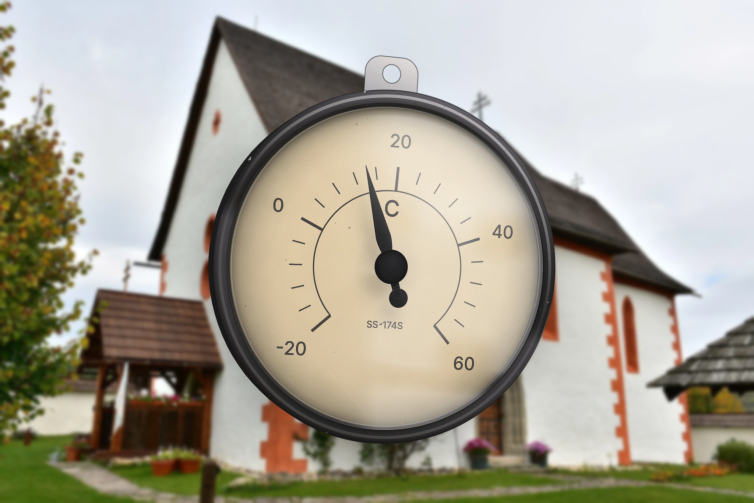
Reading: value=14 unit=°C
